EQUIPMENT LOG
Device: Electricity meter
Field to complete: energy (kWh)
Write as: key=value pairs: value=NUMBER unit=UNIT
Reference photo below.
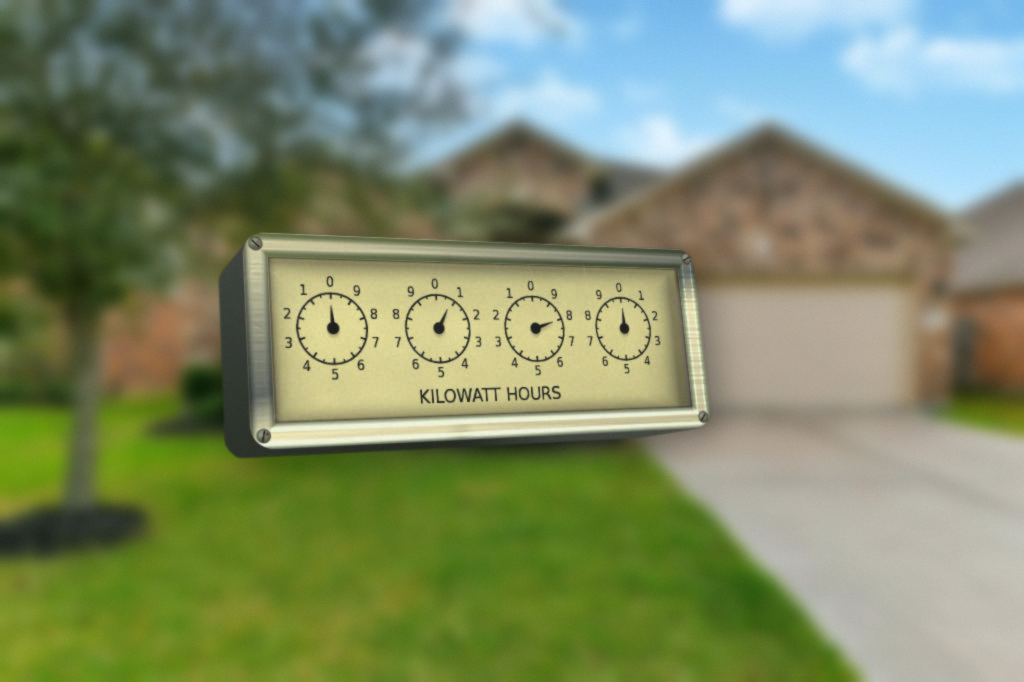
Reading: value=80 unit=kWh
